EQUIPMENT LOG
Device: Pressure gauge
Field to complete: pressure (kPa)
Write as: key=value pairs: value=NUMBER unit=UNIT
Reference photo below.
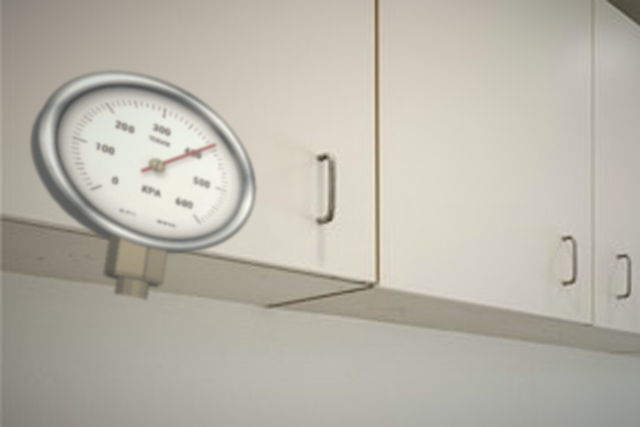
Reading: value=400 unit=kPa
